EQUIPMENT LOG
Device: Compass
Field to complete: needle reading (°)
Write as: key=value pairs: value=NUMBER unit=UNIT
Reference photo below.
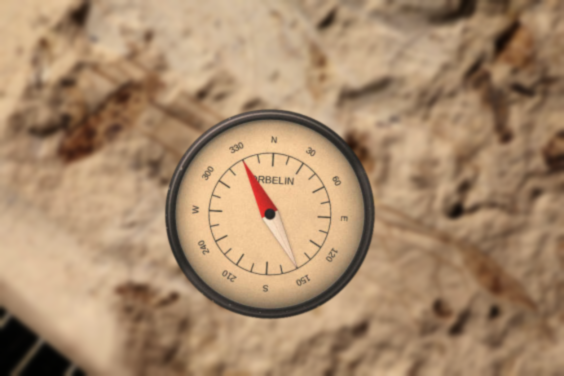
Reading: value=330 unit=°
